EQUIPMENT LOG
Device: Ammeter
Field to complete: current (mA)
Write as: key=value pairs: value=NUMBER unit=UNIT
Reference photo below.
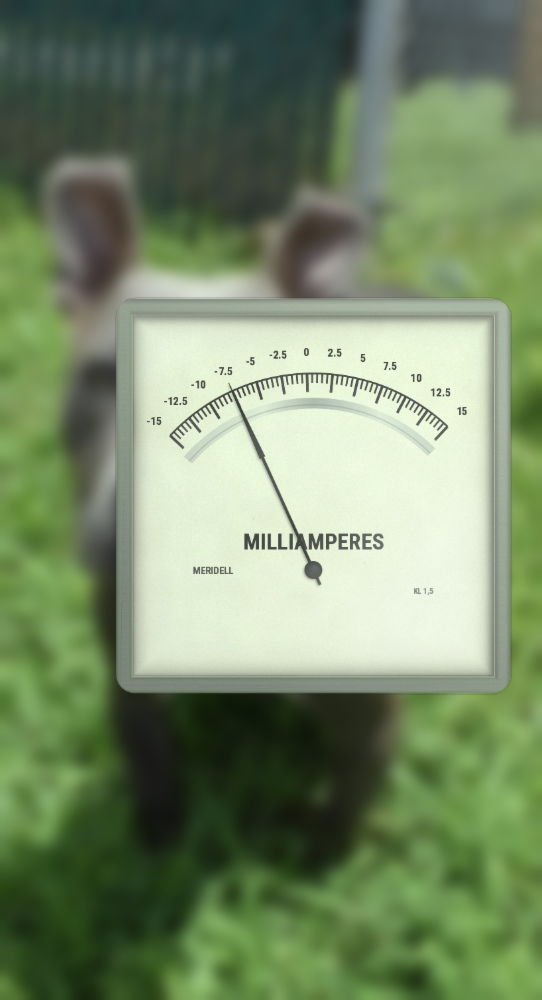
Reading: value=-7.5 unit=mA
